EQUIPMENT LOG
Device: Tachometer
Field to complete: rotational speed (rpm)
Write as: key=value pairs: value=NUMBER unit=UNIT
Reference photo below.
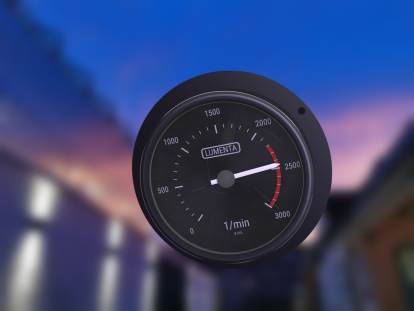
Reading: value=2450 unit=rpm
